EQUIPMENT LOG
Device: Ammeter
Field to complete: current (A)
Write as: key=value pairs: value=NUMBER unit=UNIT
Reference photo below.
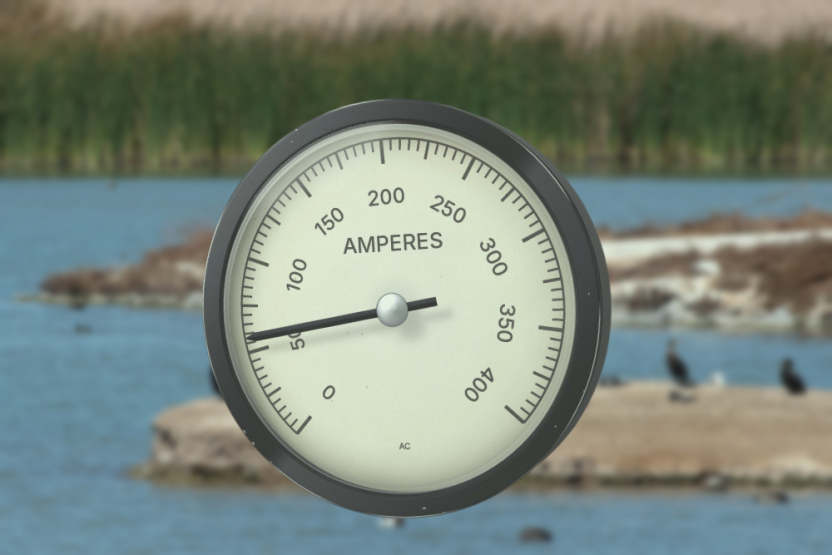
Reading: value=57.5 unit=A
